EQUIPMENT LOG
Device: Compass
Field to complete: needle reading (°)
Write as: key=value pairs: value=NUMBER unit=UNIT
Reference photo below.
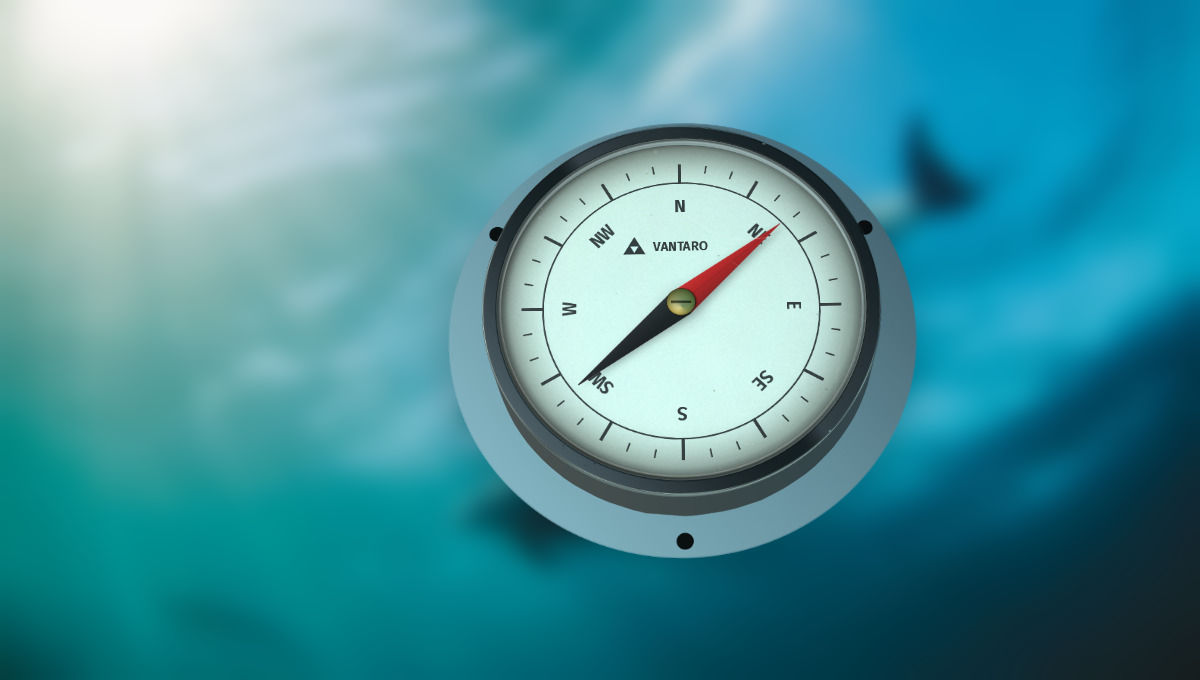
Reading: value=50 unit=°
